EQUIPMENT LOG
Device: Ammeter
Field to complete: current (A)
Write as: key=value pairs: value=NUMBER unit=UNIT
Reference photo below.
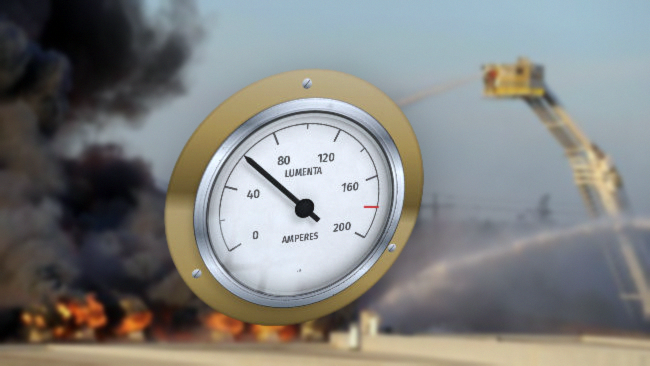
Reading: value=60 unit=A
